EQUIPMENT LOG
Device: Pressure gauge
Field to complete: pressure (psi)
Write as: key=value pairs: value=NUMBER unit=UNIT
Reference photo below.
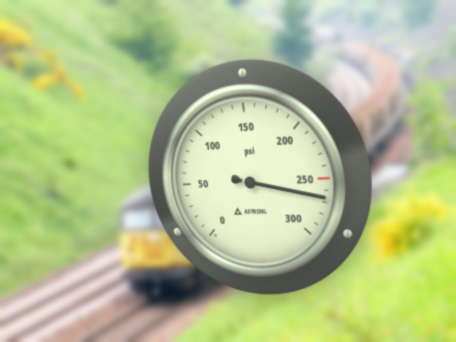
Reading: value=265 unit=psi
